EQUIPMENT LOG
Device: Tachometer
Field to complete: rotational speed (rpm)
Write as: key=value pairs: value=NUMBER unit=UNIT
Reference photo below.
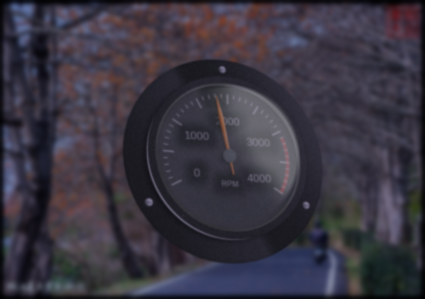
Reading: value=1800 unit=rpm
